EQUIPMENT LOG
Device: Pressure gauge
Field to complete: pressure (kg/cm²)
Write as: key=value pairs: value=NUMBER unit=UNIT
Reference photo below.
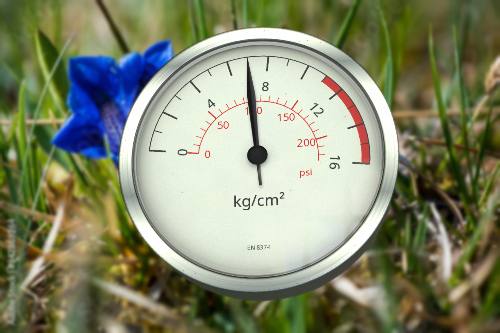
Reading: value=7 unit=kg/cm²
